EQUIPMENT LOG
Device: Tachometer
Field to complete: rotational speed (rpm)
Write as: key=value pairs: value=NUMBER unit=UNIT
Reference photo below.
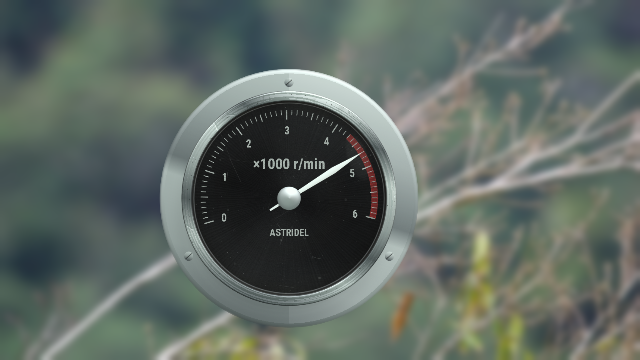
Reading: value=4700 unit=rpm
